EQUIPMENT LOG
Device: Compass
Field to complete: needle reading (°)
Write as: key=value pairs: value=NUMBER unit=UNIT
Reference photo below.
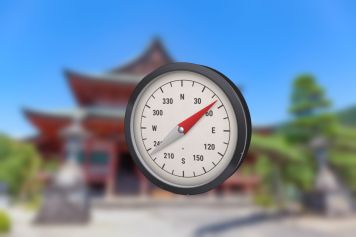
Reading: value=52.5 unit=°
